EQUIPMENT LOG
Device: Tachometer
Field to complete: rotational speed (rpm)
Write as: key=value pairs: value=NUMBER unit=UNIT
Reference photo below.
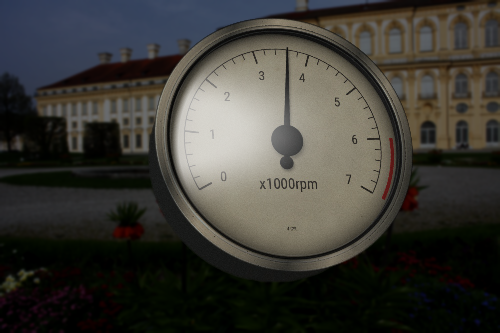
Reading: value=3600 unit=rpm
